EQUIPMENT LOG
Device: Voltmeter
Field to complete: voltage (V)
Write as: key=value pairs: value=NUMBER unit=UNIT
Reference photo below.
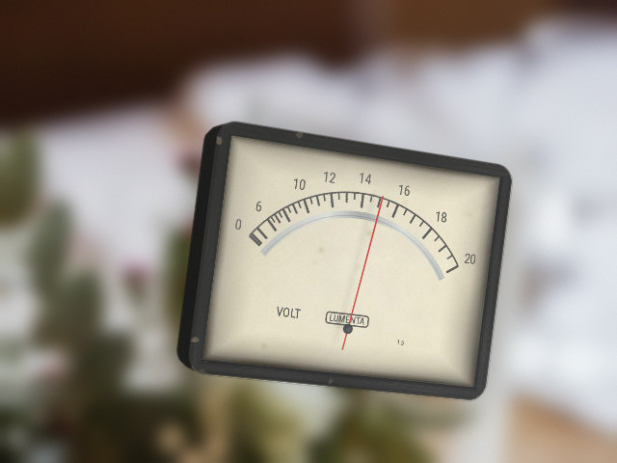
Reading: value=15 unit=V
